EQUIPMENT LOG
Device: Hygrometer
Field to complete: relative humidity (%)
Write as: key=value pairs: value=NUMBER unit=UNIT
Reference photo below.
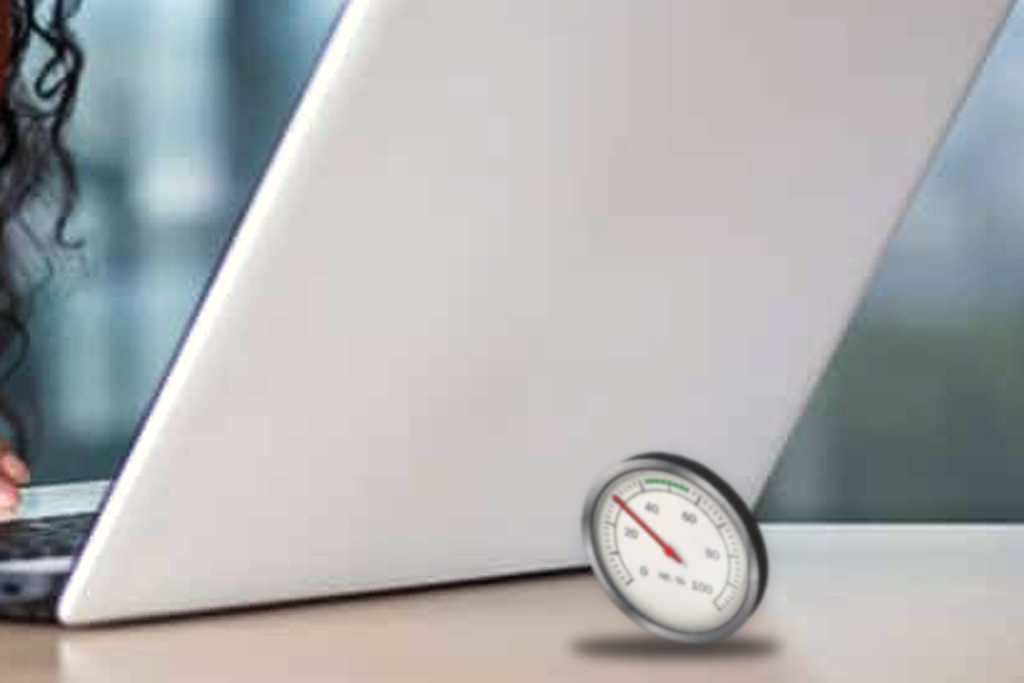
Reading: value=30 unit=%
